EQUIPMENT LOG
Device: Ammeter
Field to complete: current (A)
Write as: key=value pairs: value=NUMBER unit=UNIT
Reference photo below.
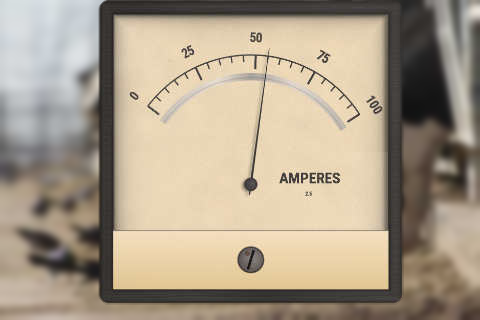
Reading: value=55 unit=A
